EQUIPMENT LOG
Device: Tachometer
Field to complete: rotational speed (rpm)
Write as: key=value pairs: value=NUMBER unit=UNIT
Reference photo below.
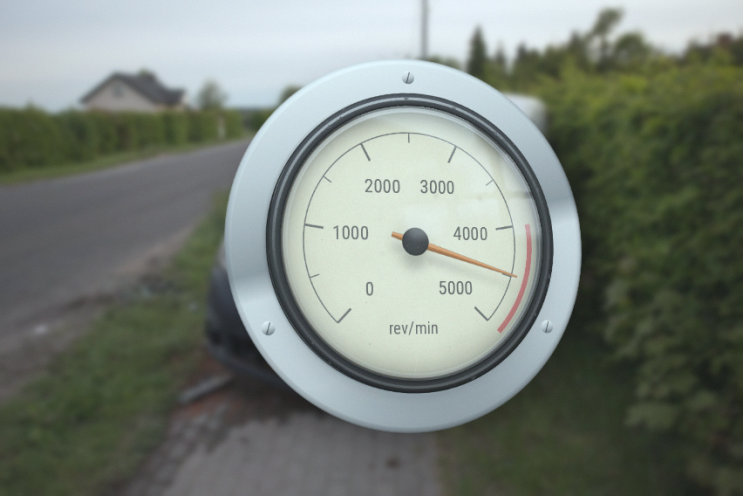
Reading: value=4500 unit=rpm
